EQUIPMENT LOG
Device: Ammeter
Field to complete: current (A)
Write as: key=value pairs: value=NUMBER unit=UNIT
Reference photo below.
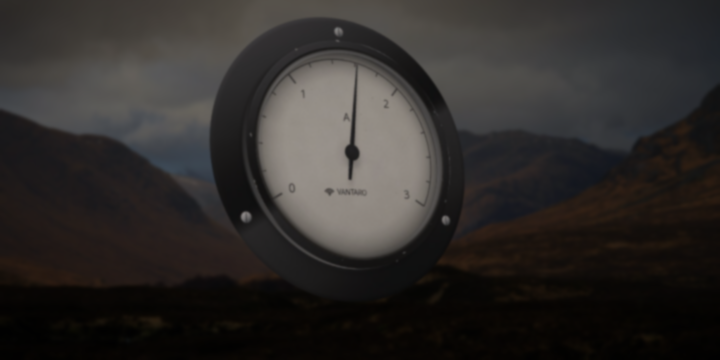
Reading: value=1.6 unit=A
